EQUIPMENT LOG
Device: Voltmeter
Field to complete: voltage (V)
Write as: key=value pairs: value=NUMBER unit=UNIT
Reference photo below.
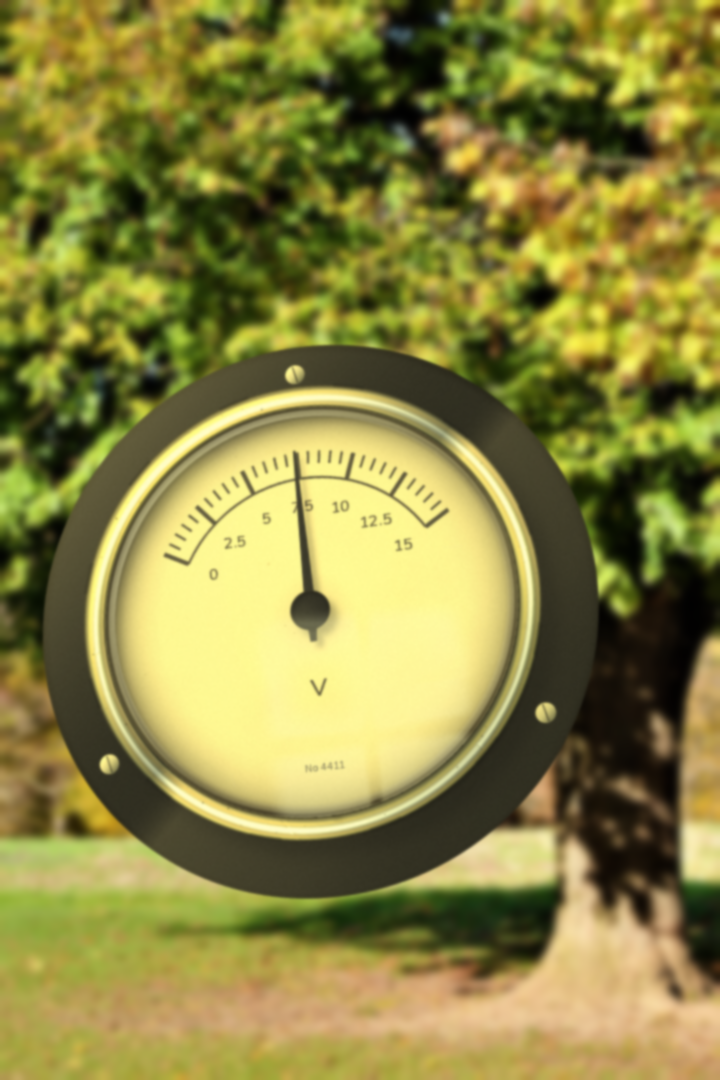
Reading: value=7.5 unit=V
